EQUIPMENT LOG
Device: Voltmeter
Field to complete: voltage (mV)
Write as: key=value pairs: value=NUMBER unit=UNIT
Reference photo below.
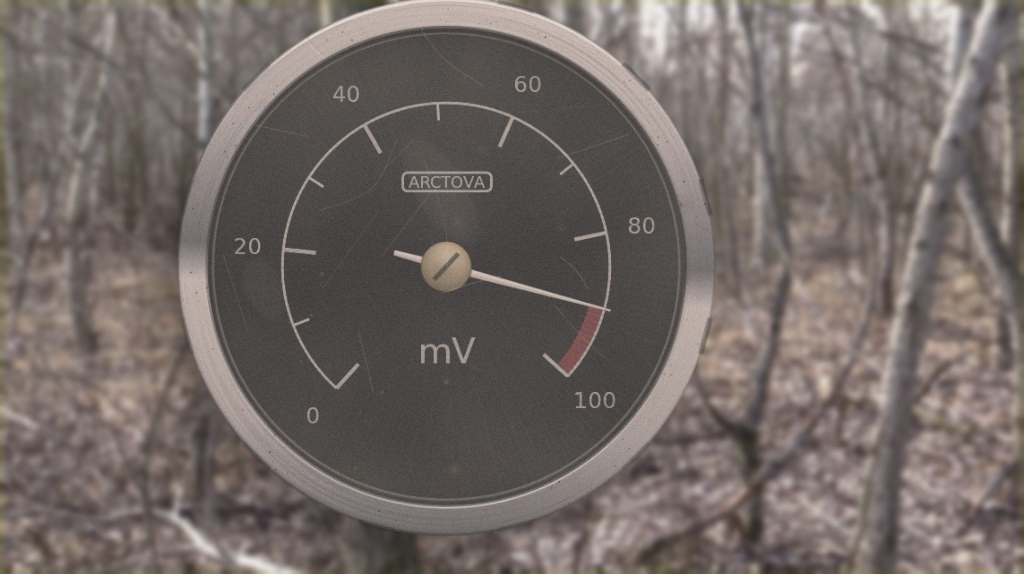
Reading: value=90 unit=mV
